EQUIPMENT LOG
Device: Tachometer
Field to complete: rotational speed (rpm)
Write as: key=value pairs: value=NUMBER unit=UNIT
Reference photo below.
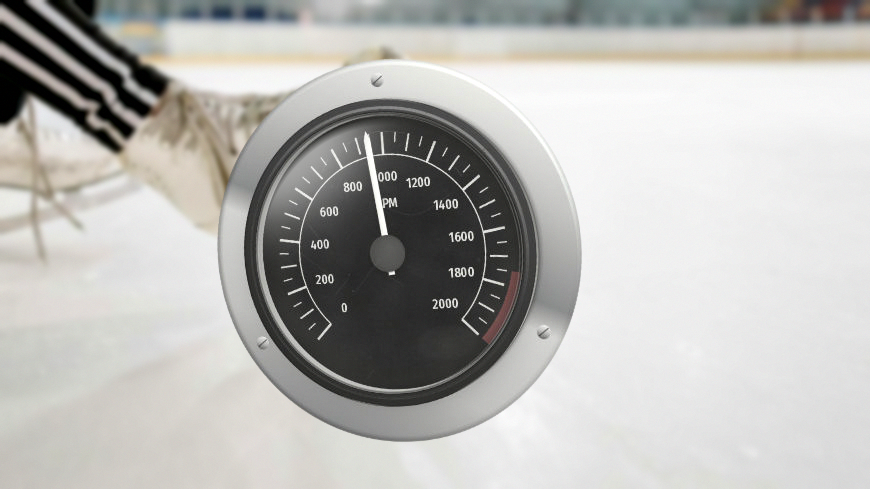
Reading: value=950 unit=rpm
